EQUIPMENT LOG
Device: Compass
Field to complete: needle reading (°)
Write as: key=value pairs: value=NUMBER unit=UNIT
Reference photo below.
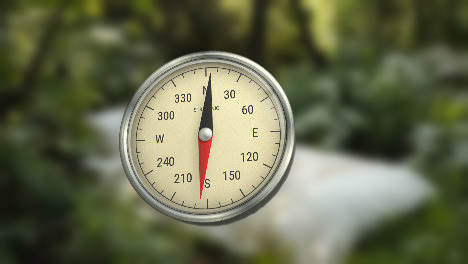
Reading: value=185 unit=°
